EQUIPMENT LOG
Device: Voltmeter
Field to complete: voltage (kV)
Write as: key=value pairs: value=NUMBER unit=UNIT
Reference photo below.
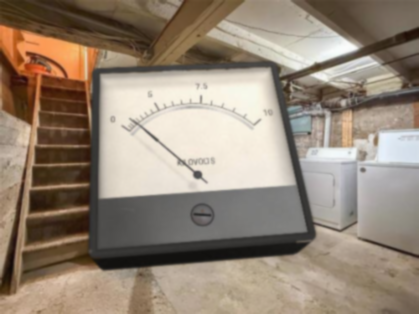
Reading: value=2.5 unit=kV
